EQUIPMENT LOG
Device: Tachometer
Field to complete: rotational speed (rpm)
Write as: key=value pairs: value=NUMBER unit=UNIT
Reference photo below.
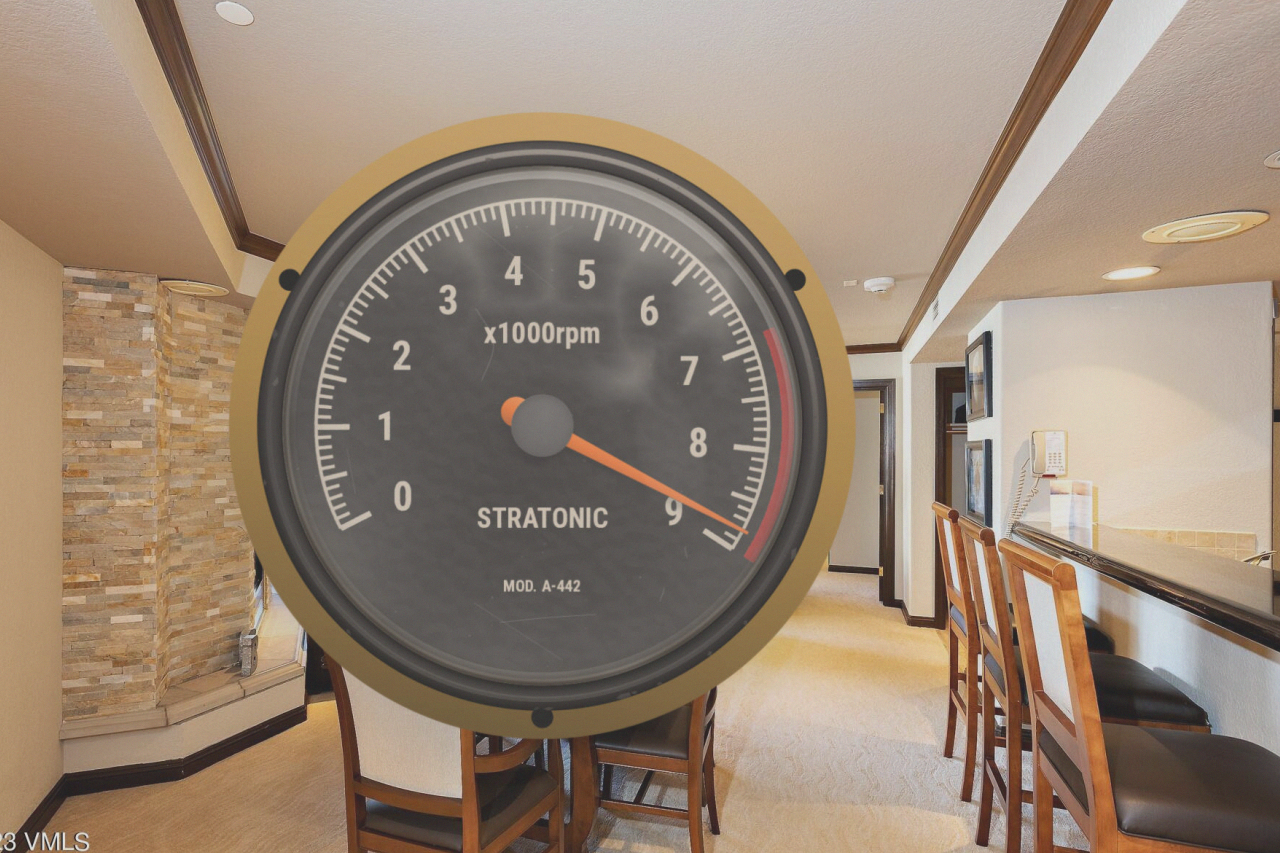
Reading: value=8800 unit=rpm
